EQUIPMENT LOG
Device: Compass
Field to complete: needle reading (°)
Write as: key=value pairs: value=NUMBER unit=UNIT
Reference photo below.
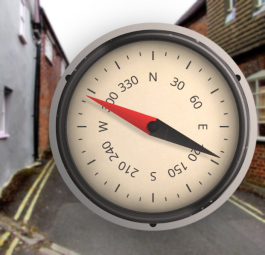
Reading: value=295 unit=°
